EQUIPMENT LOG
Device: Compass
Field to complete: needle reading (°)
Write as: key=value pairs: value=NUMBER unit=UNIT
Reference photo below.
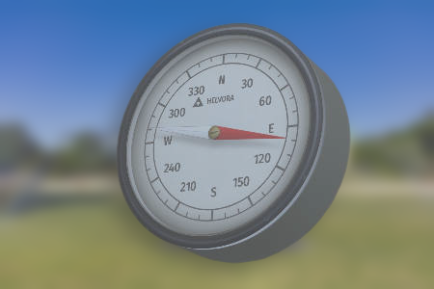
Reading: value=100 unit=°
